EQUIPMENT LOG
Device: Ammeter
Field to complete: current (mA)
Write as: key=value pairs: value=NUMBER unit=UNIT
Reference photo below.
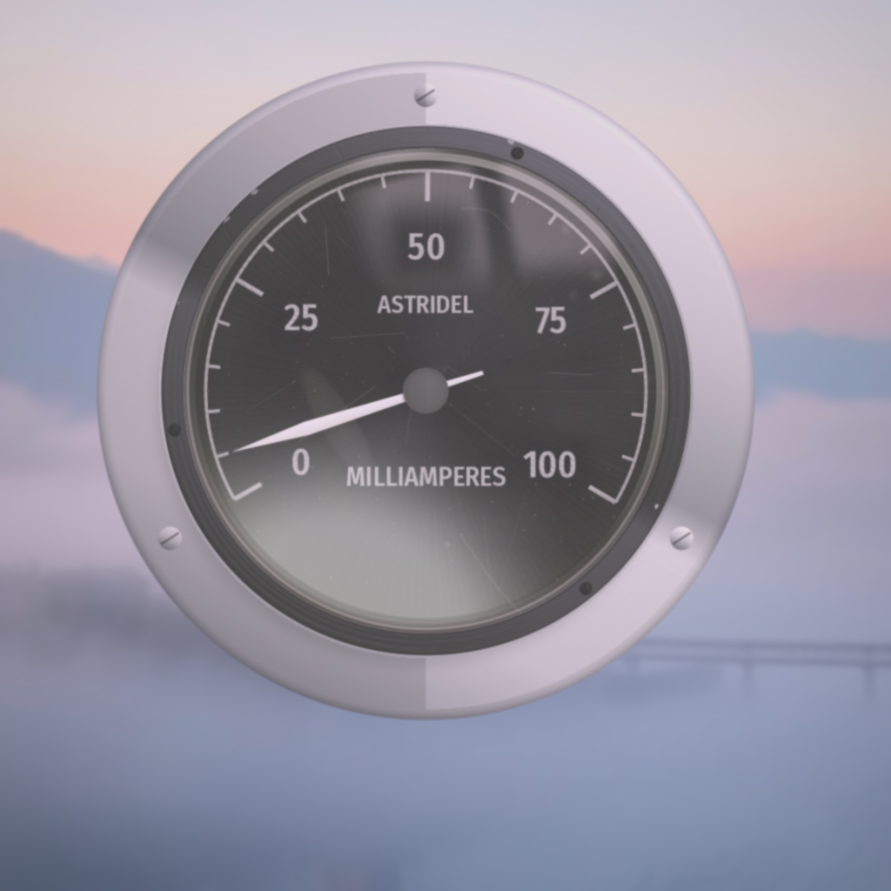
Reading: value=5 unit=mA
